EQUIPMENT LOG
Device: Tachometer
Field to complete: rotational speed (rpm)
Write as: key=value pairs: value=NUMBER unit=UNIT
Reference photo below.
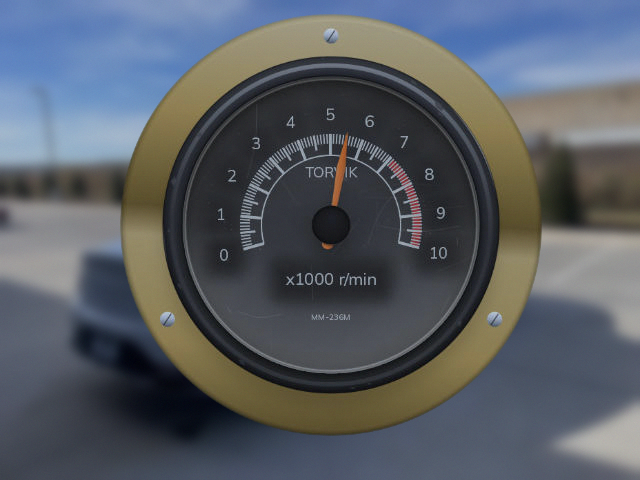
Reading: value=5500 unit=rpm
